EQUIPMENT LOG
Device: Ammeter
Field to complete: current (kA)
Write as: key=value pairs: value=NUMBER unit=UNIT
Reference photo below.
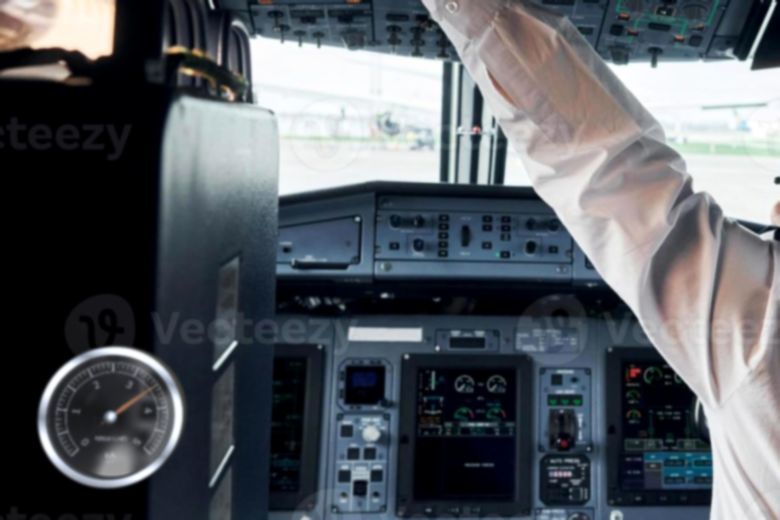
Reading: value=3.5 unit=kA
